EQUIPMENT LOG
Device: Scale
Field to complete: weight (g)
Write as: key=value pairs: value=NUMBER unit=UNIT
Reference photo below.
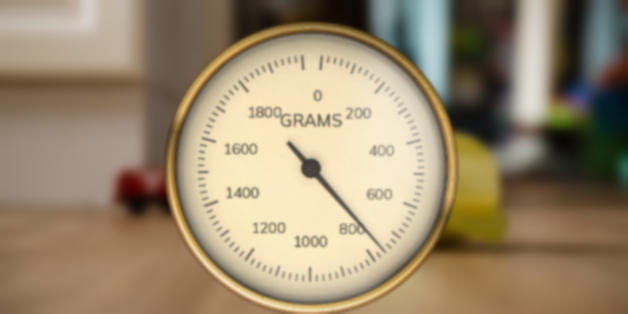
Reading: value=760 unit=g
